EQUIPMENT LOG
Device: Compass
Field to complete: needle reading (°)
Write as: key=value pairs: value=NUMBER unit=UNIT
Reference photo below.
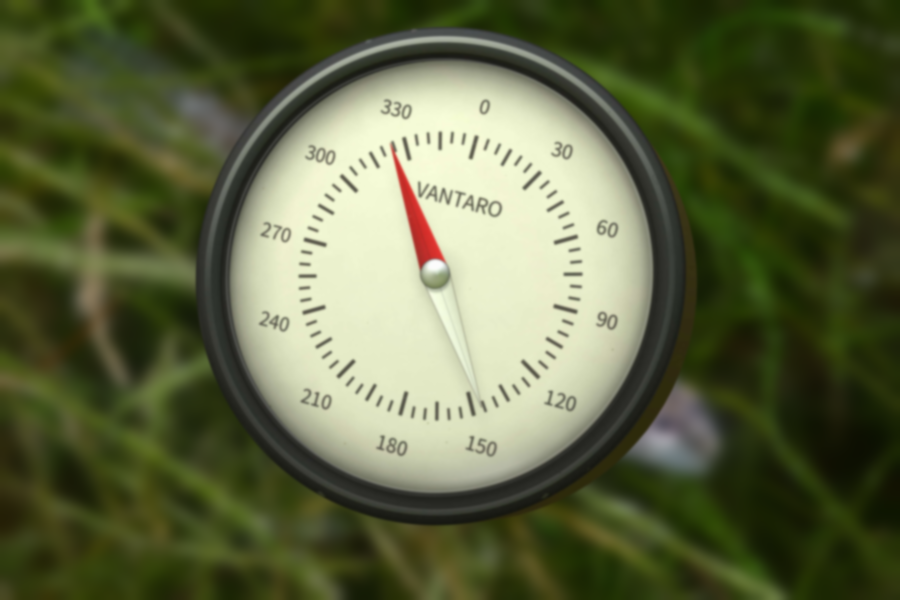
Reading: value=325 unit=°
